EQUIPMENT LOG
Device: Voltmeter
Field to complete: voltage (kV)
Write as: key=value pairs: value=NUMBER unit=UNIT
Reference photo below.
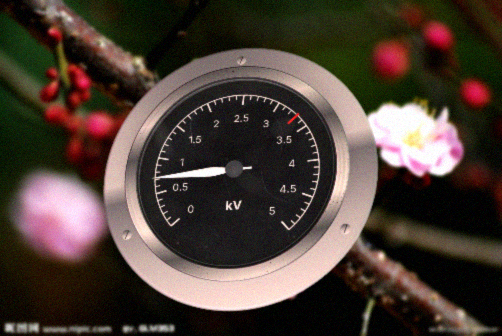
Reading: value=0.7 unit=kV
